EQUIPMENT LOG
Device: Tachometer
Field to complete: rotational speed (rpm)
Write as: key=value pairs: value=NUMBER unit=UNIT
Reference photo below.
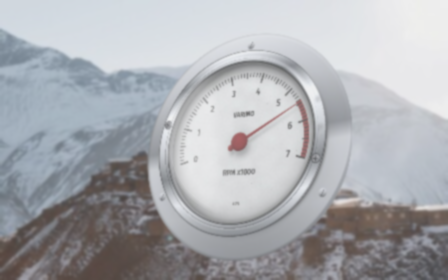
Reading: value=5500 unit=rpm
